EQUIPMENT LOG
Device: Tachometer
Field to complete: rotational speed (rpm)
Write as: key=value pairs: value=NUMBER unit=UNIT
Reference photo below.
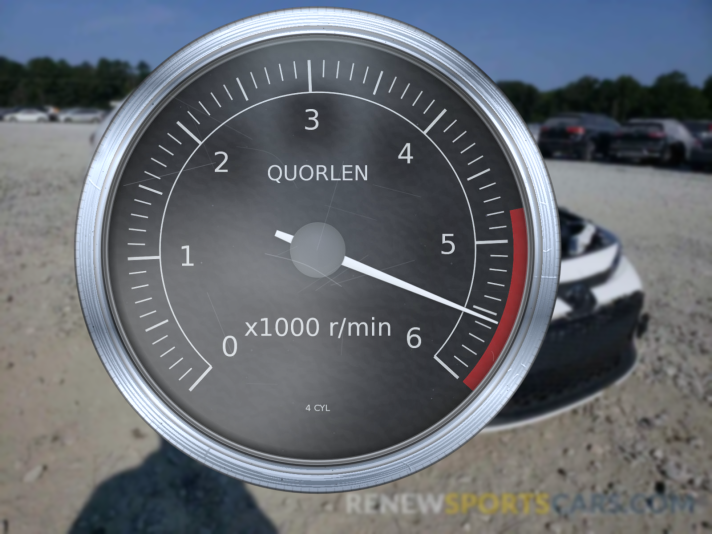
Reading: value=5550 unit=rpm
